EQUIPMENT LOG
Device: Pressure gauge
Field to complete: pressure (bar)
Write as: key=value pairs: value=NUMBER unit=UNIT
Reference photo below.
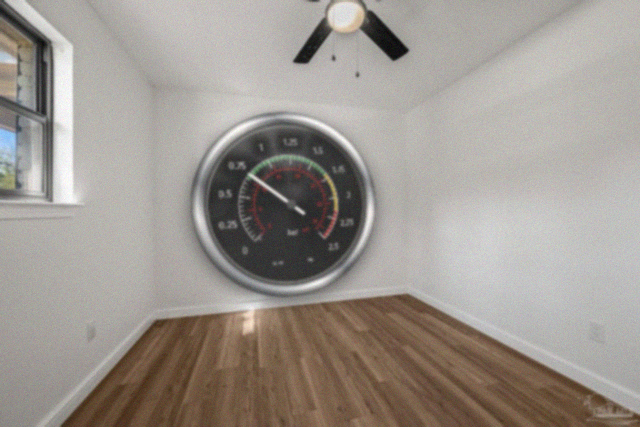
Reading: value=0.75 unit=bar
